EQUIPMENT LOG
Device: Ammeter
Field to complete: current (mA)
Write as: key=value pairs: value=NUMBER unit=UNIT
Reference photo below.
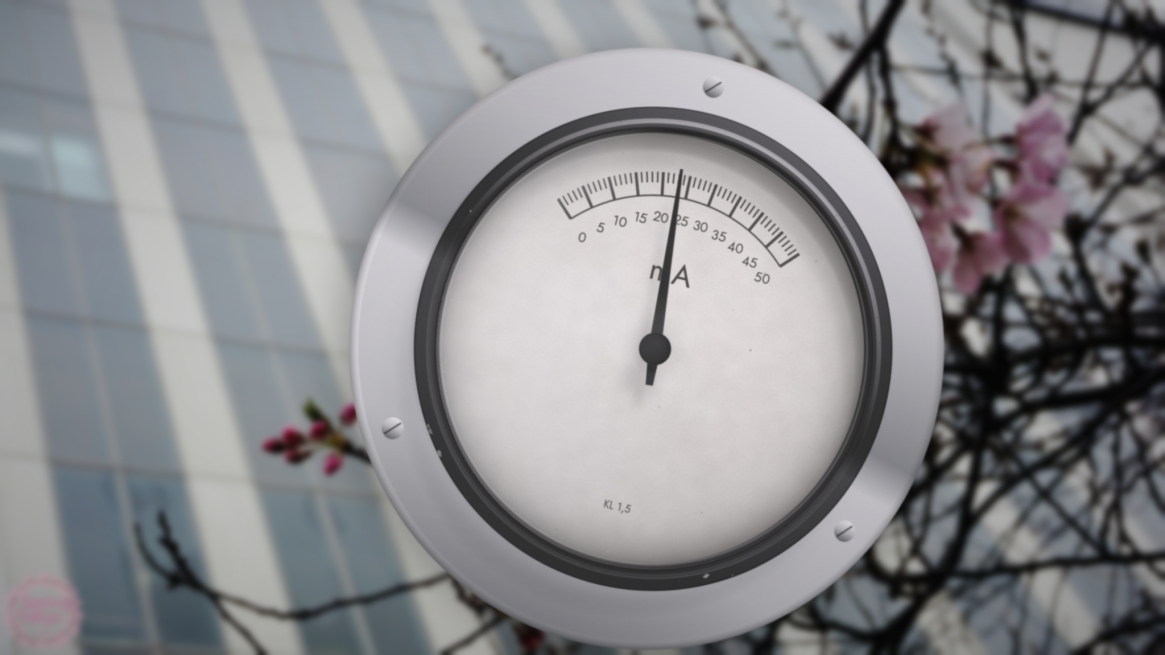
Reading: value=23 unit=mA
